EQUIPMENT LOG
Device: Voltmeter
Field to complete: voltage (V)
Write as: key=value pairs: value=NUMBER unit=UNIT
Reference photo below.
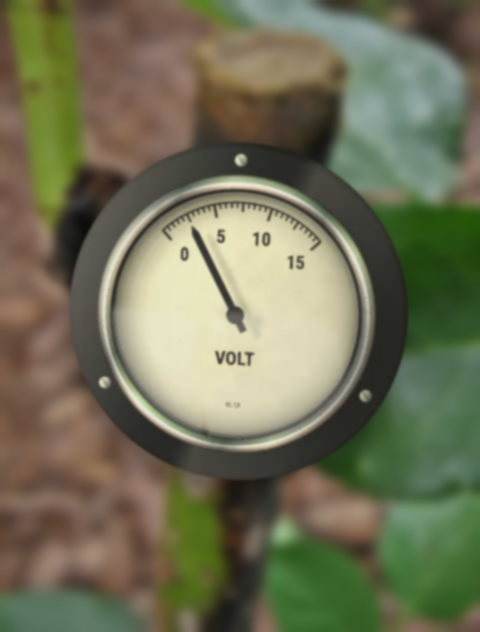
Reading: value=2.5 unit=V
